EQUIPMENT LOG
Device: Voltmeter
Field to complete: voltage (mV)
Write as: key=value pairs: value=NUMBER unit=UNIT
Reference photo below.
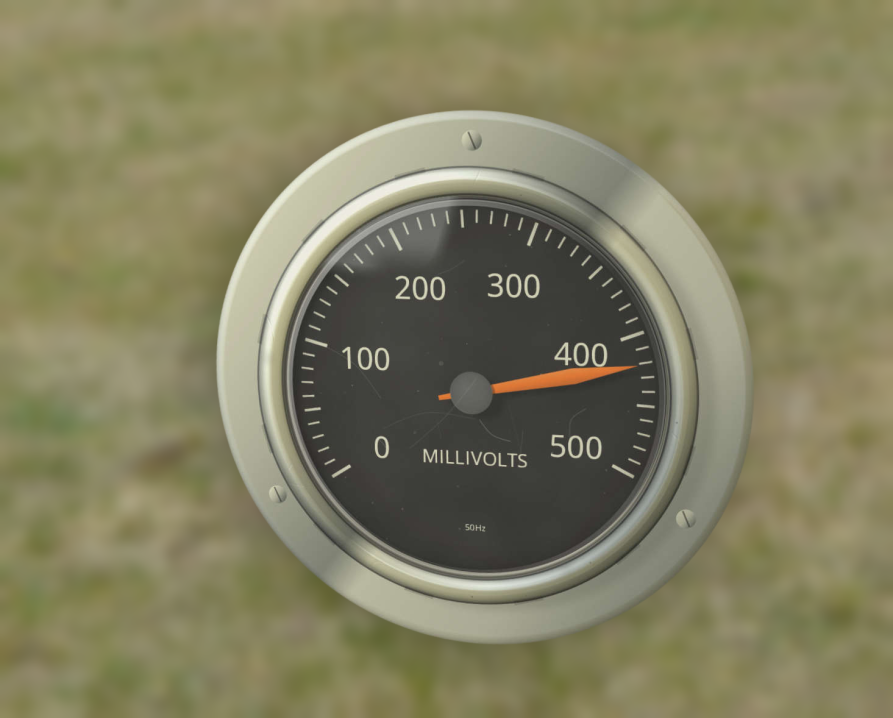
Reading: value=420 unit=mV
